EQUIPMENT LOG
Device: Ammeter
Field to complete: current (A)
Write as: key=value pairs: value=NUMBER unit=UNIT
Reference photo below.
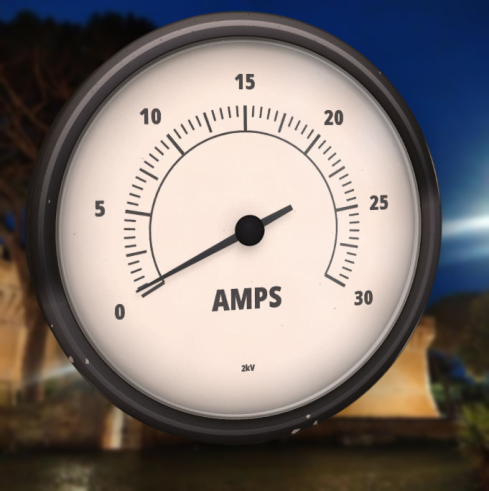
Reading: value=0.5 unit=A
